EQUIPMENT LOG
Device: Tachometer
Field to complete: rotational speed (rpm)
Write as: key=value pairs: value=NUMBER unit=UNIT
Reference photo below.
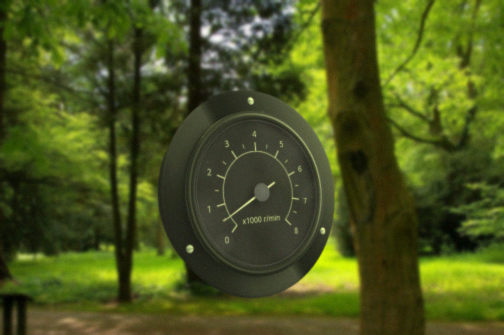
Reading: value=500 unit=rpm
